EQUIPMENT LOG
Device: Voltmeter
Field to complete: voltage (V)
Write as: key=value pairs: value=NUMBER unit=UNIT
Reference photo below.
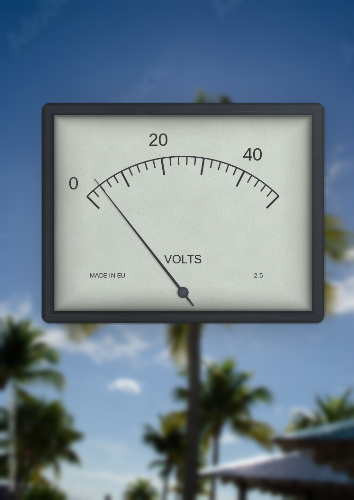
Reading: value=4 unit=V
